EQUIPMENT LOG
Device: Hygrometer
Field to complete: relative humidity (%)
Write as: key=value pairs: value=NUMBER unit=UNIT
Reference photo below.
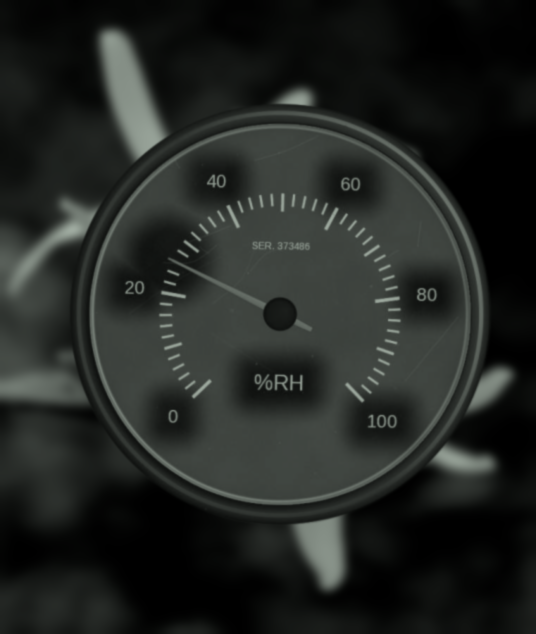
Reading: value=26 unit=%
